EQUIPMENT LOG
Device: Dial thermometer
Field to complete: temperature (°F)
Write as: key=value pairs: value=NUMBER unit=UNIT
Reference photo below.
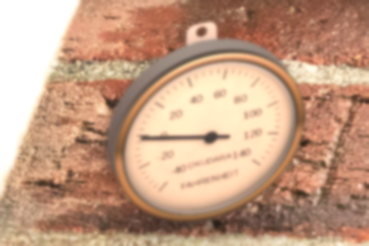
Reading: value=0 unit=°F
